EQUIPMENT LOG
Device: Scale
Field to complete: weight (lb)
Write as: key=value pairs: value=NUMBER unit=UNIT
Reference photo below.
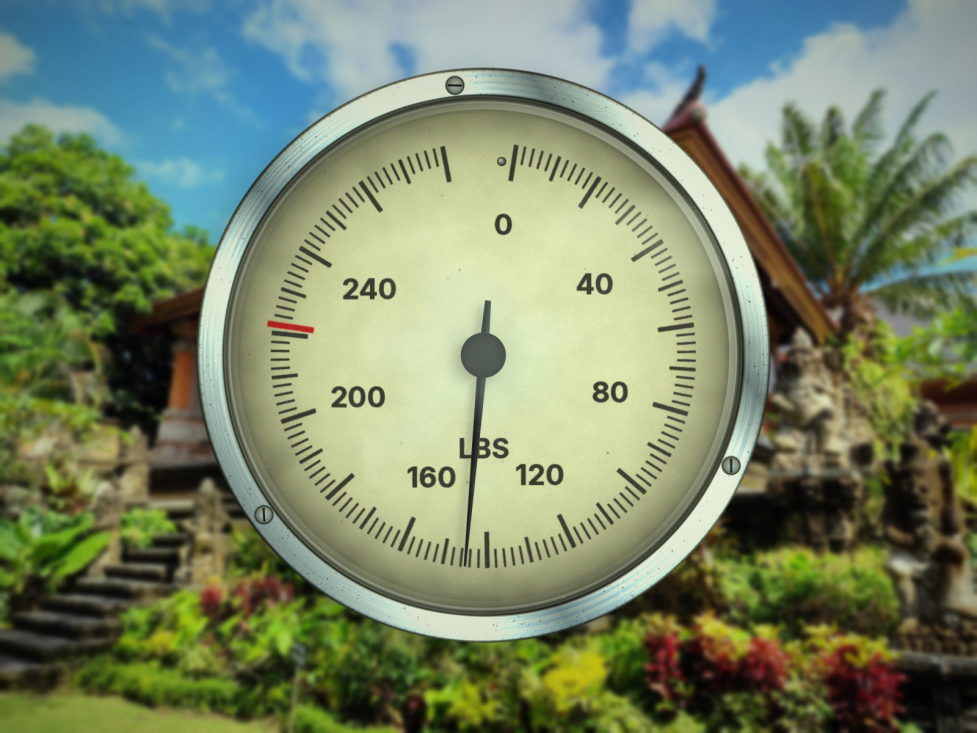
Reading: value=145 unit=lb
